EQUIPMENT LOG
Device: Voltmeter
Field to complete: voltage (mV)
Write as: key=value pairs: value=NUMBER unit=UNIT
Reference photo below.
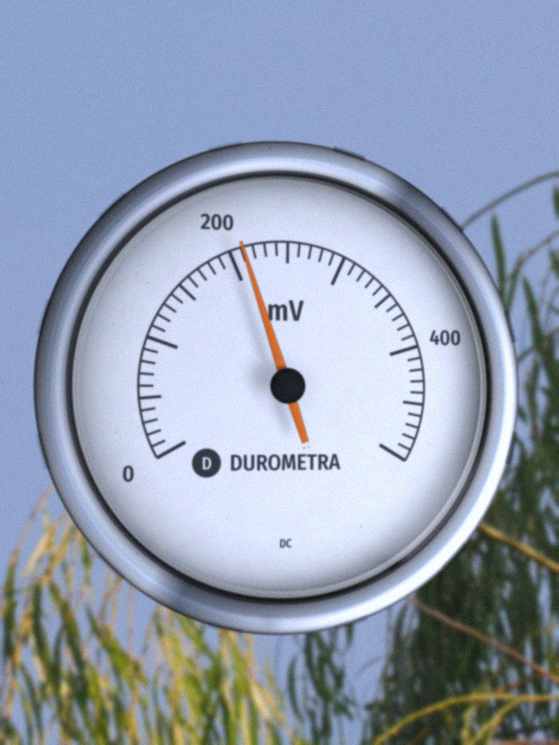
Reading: value=210 unit=mV
